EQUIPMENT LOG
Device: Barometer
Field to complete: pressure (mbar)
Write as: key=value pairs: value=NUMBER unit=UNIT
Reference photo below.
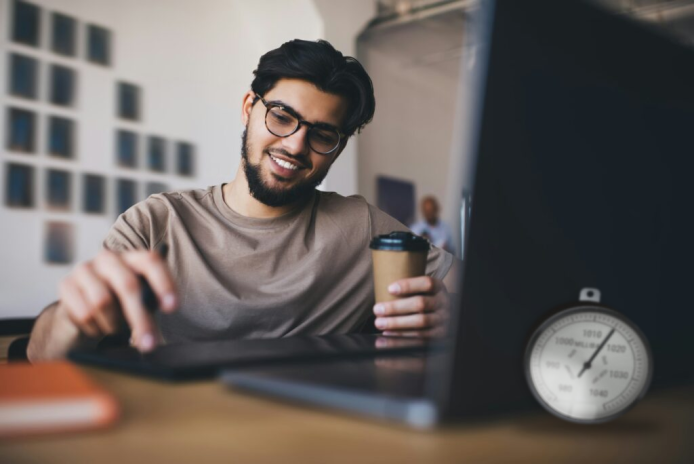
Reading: value=1015 unit=mbar
